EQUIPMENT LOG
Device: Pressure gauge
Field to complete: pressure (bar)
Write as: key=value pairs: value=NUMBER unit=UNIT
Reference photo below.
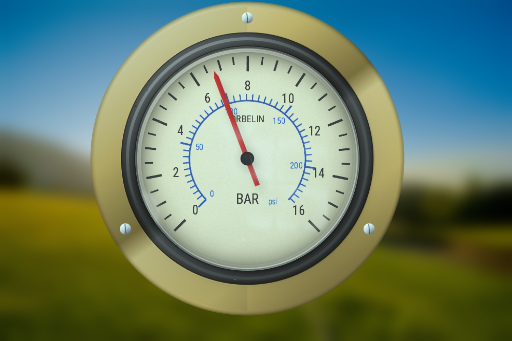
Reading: value=6.75 unit=bar
